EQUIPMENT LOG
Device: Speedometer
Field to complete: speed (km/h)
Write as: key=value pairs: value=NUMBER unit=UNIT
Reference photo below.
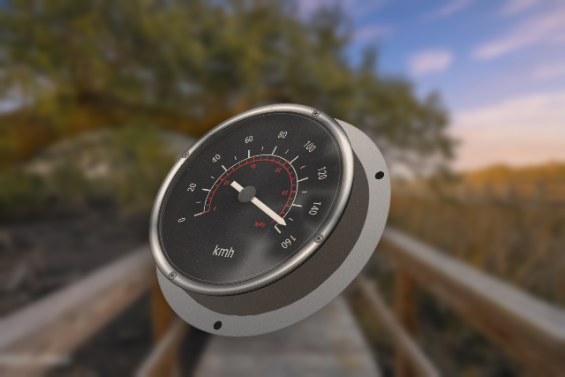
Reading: value=155 unit=km/h
